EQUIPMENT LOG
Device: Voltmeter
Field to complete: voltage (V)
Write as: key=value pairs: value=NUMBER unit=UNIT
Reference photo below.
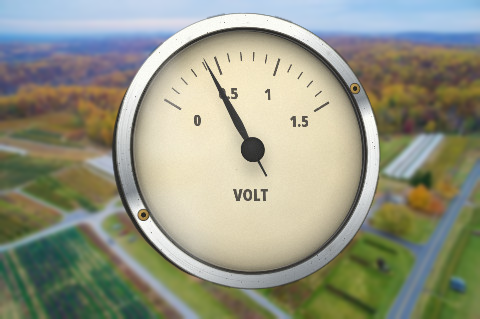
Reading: value=0.4 unit=V
